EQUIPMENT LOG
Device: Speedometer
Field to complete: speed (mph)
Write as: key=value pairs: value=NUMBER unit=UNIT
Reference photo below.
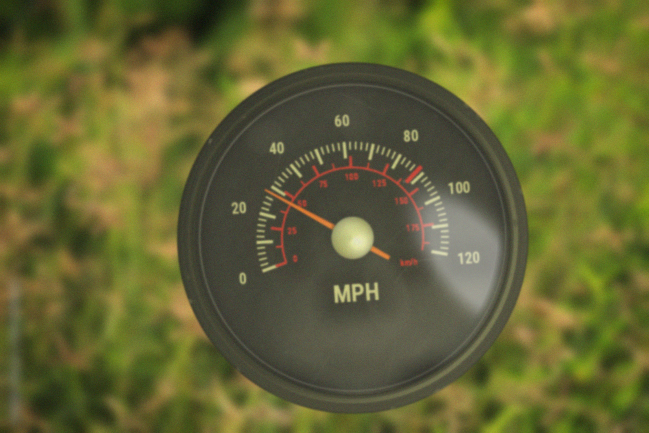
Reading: value=28 unit=mph
